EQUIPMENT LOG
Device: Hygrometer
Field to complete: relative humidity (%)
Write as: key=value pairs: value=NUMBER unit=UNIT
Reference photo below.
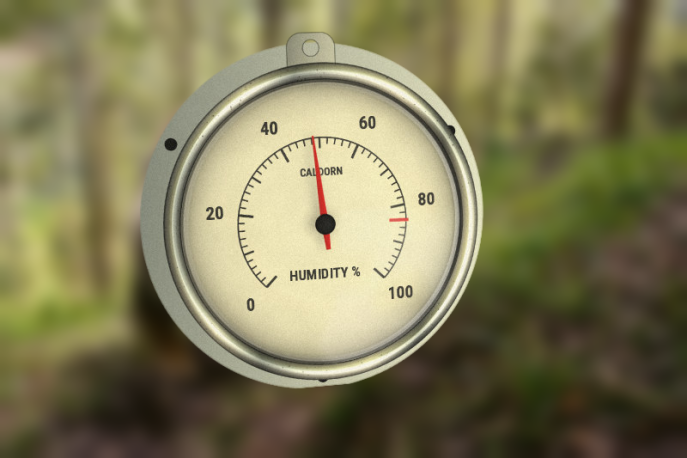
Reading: value=48 unit=%
